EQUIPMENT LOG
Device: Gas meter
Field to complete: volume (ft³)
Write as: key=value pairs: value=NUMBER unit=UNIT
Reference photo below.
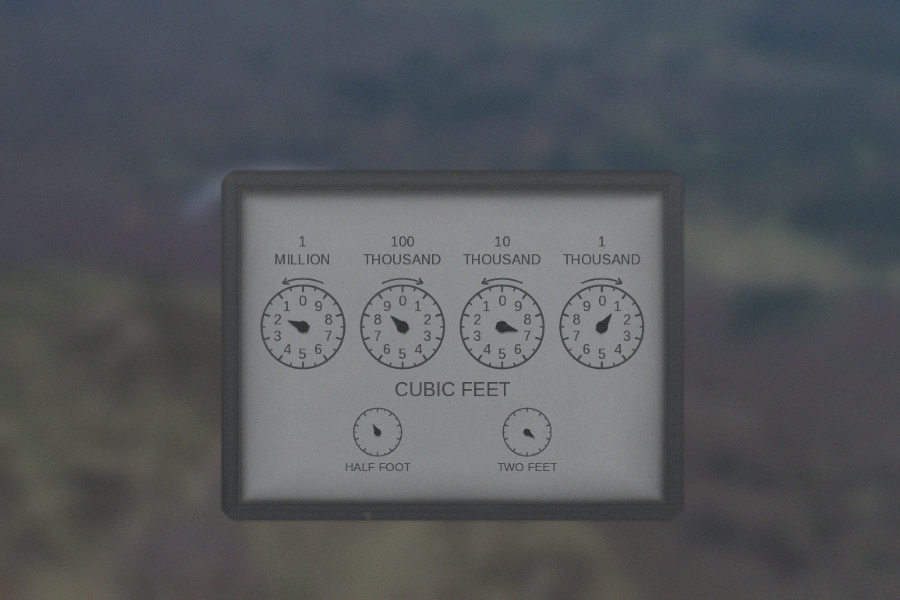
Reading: value=187100 unit=ft³
